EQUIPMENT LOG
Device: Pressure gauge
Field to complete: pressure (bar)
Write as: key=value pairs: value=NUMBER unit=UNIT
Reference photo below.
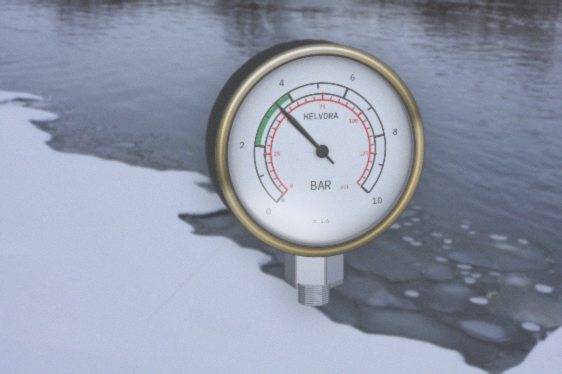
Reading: value=3.5 unit=bar
